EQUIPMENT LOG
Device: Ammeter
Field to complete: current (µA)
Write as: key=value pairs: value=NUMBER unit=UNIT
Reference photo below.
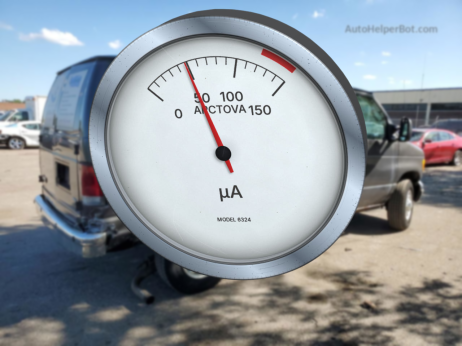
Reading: value=50 unit=µA
